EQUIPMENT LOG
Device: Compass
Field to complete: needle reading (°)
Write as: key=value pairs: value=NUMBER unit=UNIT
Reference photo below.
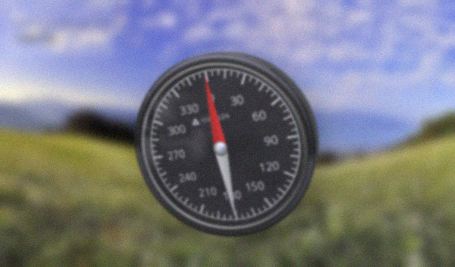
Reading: value=0 unit=°
